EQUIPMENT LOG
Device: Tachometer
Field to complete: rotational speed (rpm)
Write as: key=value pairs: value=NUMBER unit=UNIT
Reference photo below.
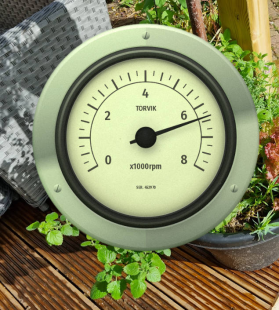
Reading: value=6375 unit=rpm
